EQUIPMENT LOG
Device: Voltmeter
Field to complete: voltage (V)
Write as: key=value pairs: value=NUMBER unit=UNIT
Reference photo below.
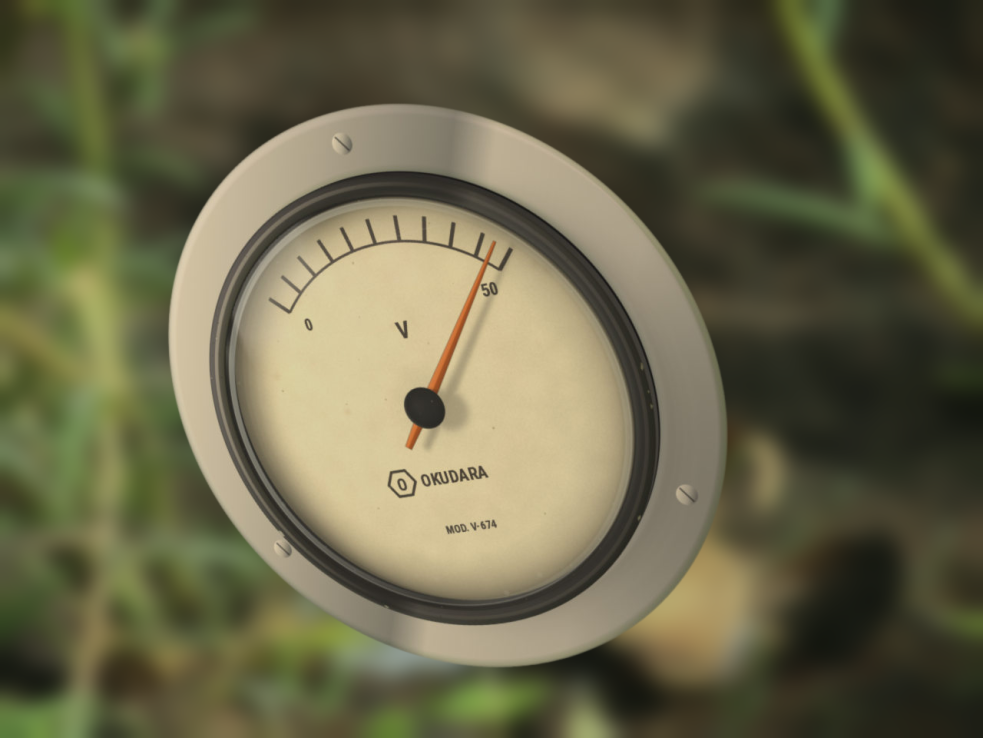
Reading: value=47.5 unit=V
